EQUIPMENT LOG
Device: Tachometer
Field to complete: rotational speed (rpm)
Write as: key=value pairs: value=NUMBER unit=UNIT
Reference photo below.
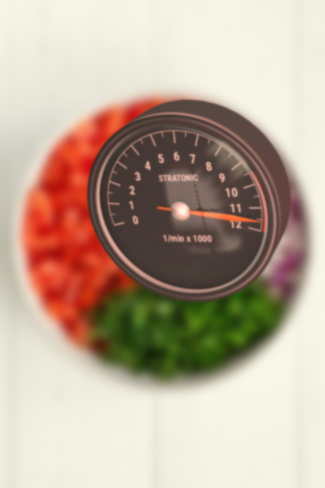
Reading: value=11500 unit=rpm
